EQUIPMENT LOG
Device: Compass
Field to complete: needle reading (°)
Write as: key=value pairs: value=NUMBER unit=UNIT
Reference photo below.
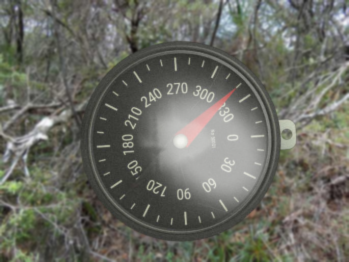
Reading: value=320 unit=°
